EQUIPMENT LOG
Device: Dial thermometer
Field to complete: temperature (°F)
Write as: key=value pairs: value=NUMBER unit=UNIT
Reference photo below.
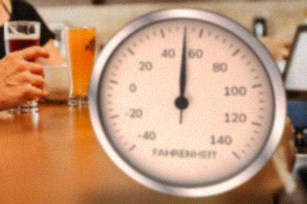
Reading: value=52 unit=°F
